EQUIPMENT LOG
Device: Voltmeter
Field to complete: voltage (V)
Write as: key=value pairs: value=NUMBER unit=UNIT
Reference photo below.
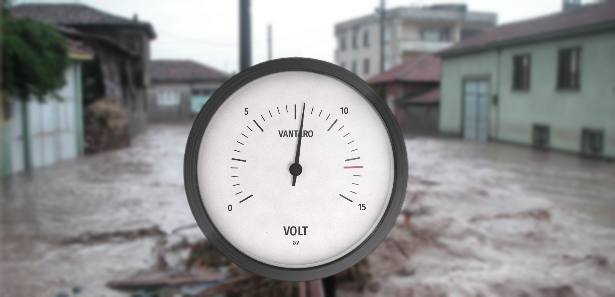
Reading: value=8 unit=V
